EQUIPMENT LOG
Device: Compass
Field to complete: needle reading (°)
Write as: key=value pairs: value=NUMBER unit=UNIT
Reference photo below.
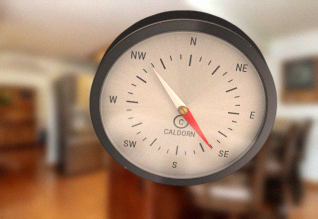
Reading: value=140 unit=°
